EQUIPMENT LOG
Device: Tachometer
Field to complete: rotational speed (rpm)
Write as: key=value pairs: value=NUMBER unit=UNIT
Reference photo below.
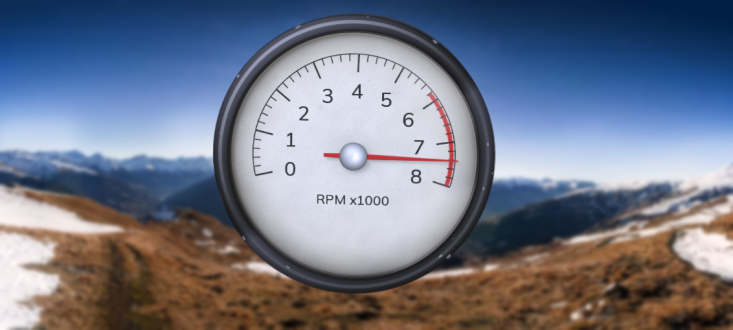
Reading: value=7400 unit=rpm
